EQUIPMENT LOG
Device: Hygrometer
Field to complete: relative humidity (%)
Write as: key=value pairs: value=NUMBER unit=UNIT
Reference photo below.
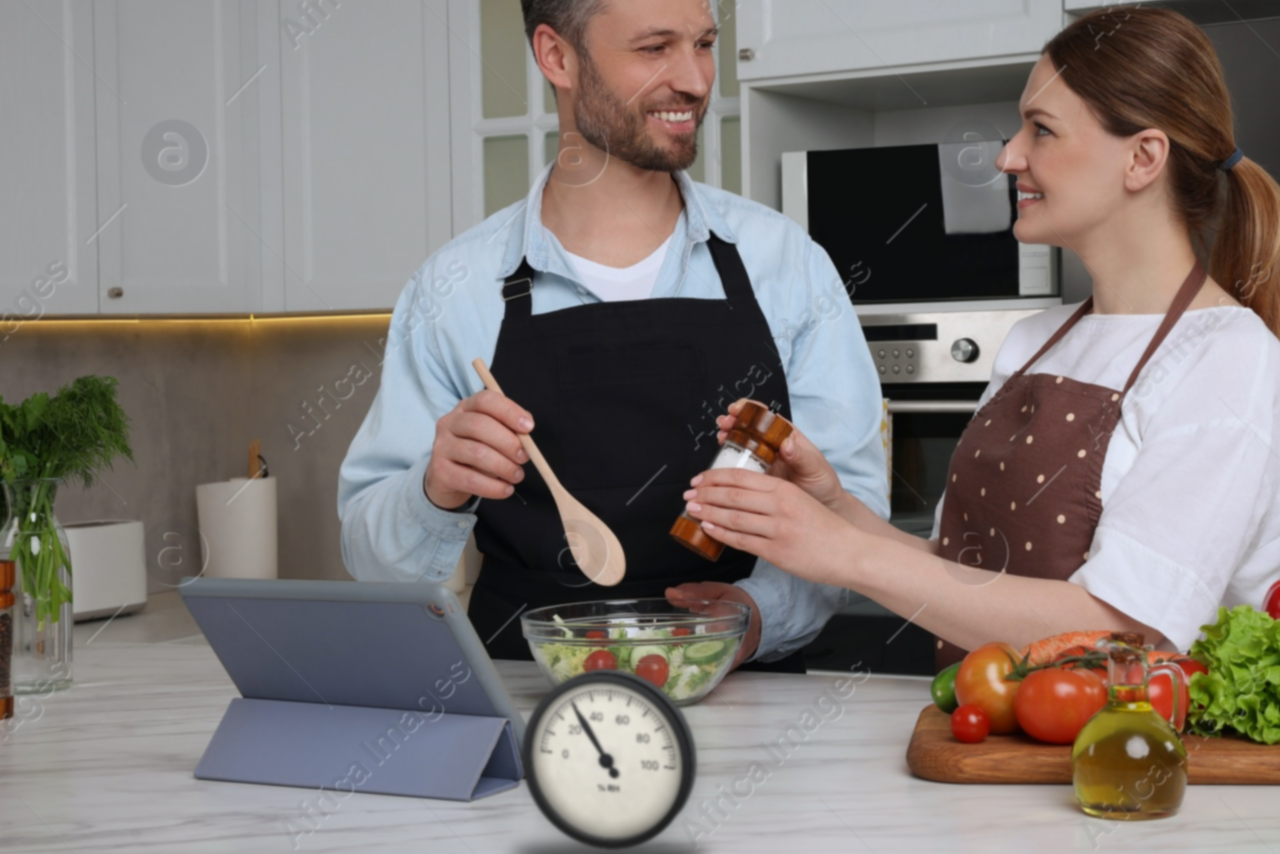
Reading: value=30 unit=%
